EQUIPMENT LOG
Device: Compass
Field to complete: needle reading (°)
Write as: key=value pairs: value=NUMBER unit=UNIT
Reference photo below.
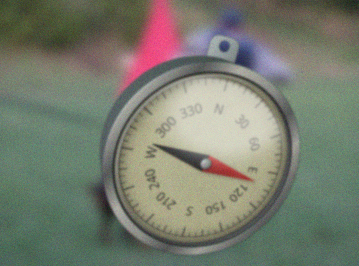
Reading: value=100 unit=°
